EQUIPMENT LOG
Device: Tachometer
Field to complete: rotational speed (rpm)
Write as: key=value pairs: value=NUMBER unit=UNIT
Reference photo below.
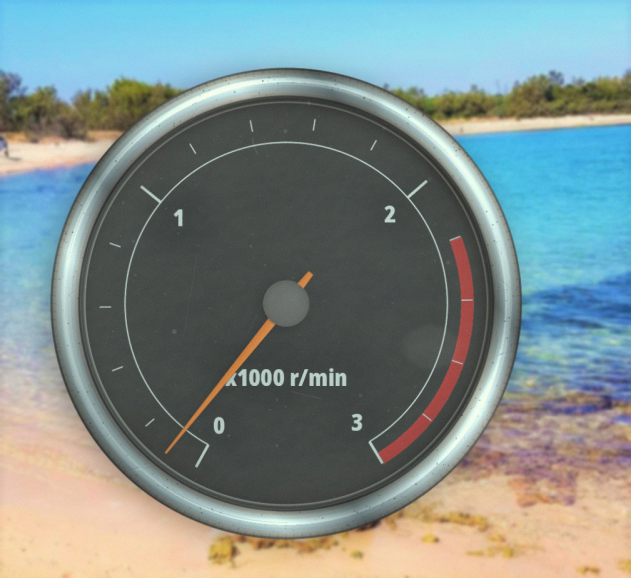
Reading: value=100 unit=rpm
